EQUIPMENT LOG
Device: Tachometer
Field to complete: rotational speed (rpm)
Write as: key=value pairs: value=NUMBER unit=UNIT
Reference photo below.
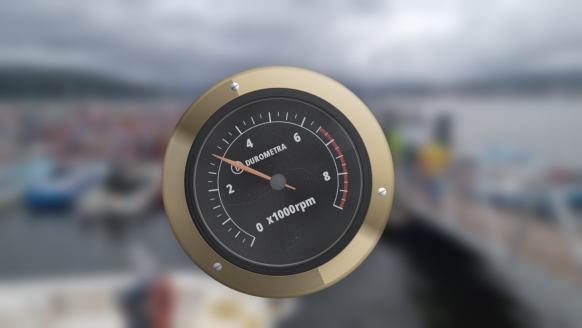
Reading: value=3000 unit=rpm
